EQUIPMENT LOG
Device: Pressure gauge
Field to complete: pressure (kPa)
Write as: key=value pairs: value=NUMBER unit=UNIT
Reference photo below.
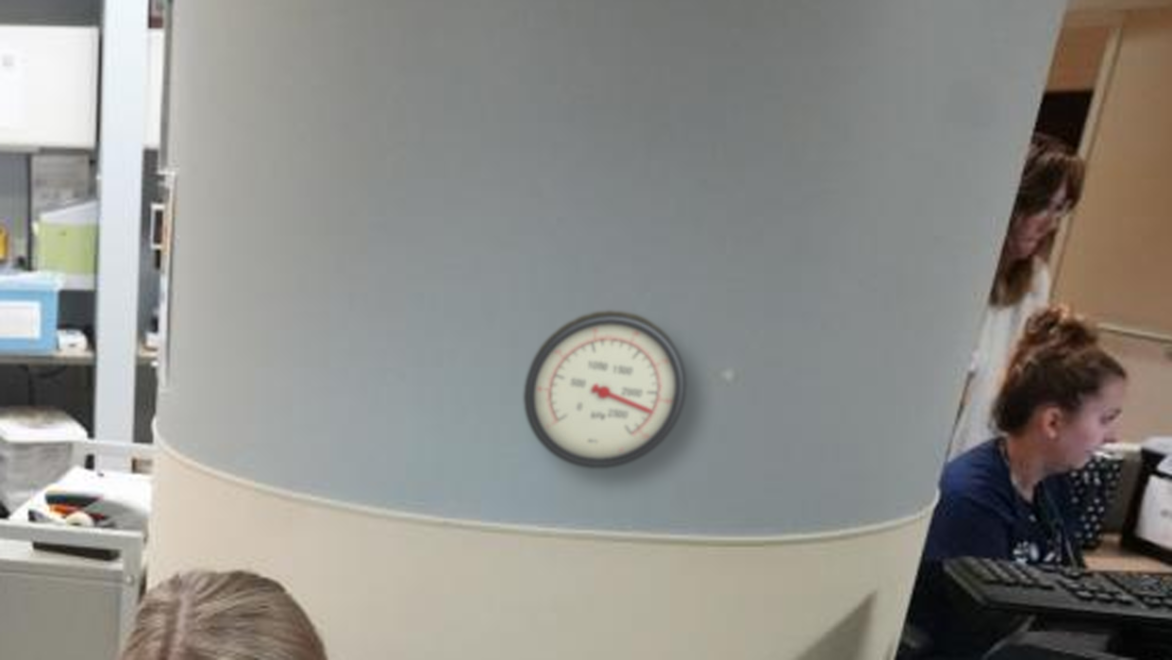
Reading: value=2200 unit=kPa
